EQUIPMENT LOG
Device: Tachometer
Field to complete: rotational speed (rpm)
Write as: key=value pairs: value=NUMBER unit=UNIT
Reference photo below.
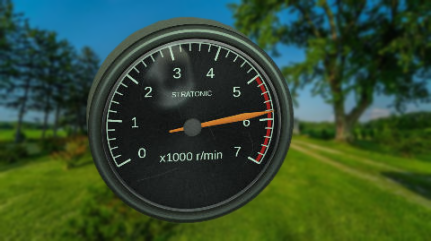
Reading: value=5800 unit=rpm
